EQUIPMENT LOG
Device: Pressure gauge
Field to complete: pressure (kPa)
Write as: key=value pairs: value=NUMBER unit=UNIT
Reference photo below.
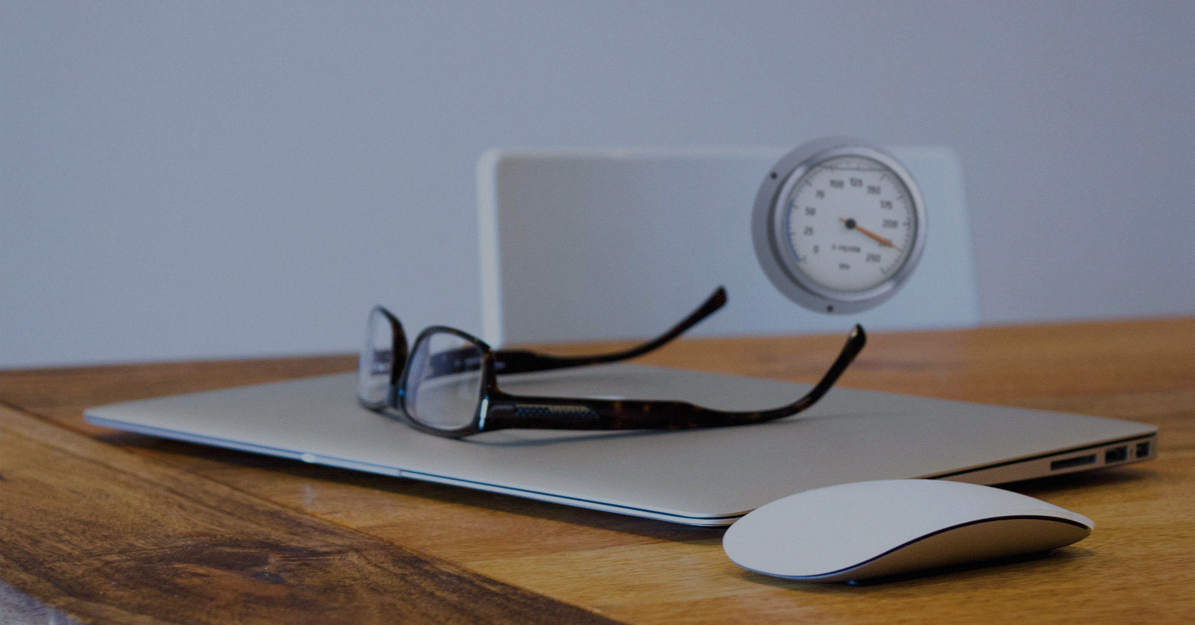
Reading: value=225 unit=kPa
